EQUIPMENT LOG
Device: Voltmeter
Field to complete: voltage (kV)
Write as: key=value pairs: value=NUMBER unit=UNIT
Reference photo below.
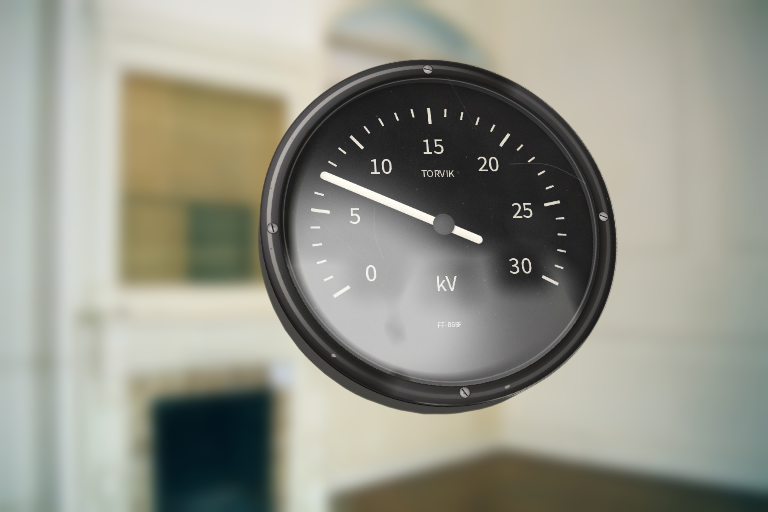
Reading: value=7 unit=kV
